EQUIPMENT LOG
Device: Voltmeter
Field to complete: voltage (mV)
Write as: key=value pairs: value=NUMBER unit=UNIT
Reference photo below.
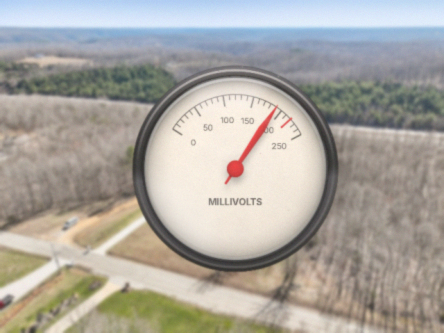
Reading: value=190 unit=mV
